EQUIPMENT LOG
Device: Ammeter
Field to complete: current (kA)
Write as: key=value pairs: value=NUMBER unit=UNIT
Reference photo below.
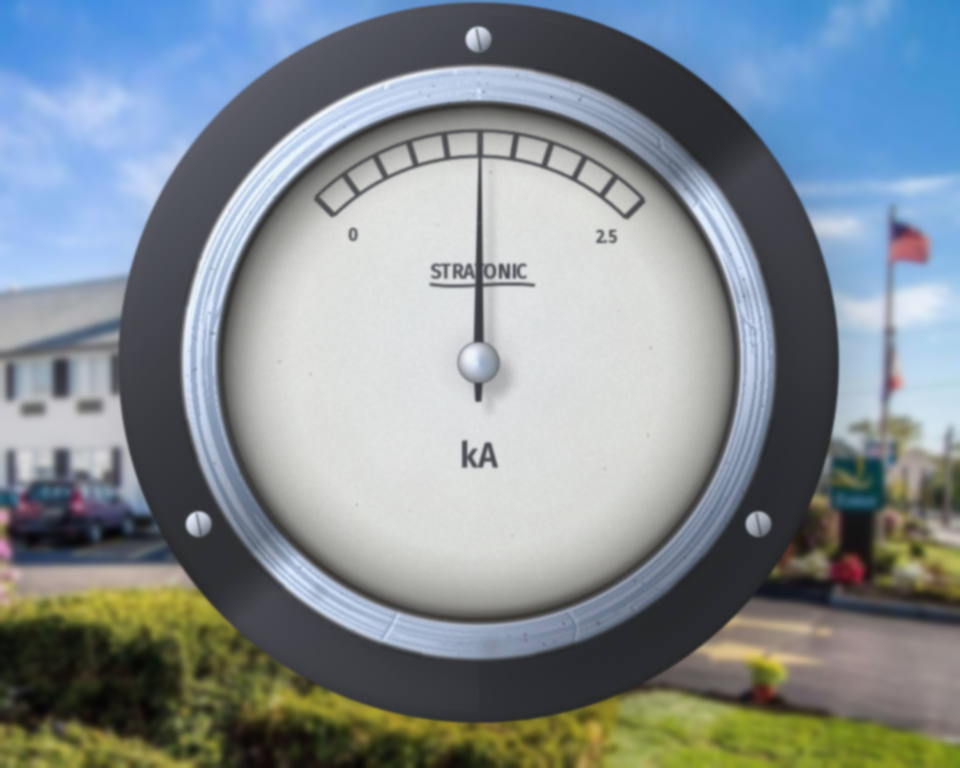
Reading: value=1.25 unit=kA
